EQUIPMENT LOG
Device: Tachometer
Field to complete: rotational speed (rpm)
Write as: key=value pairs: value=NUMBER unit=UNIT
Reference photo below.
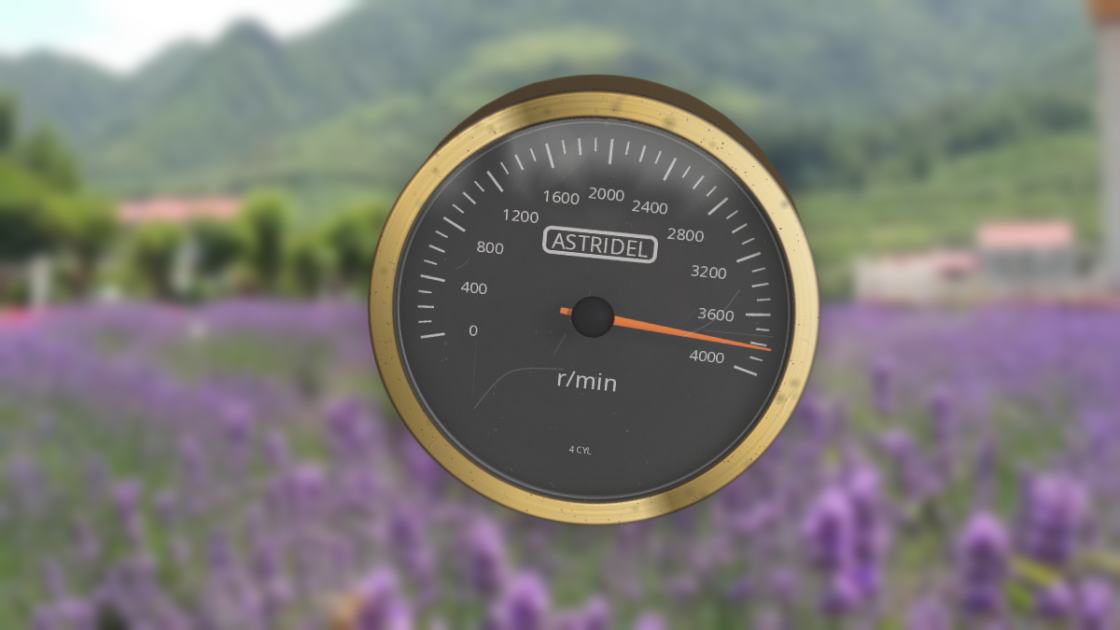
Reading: value=3800 unit=rpm
